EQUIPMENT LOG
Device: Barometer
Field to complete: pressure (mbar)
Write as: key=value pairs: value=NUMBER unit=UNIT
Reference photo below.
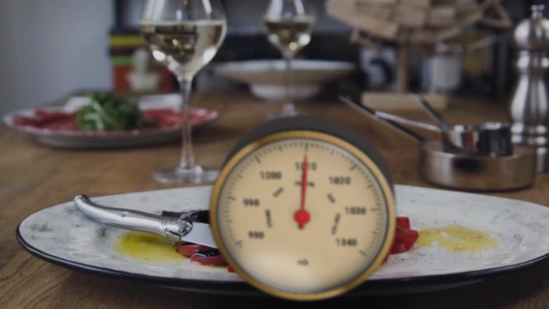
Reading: value=1010 unit=mbar
